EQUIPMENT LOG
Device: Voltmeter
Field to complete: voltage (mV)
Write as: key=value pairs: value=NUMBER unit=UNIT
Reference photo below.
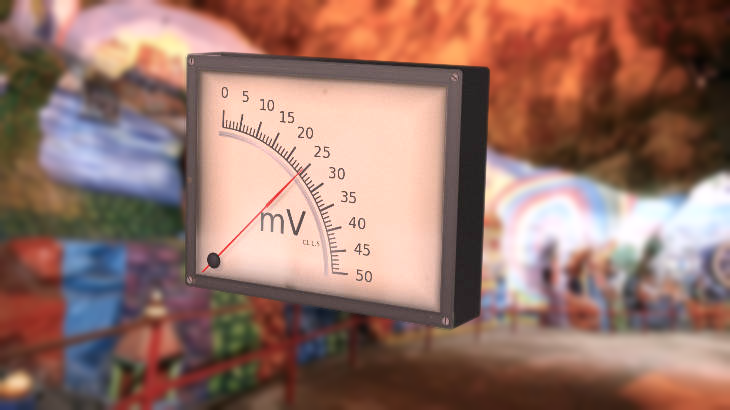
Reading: value=25 unit=mV
